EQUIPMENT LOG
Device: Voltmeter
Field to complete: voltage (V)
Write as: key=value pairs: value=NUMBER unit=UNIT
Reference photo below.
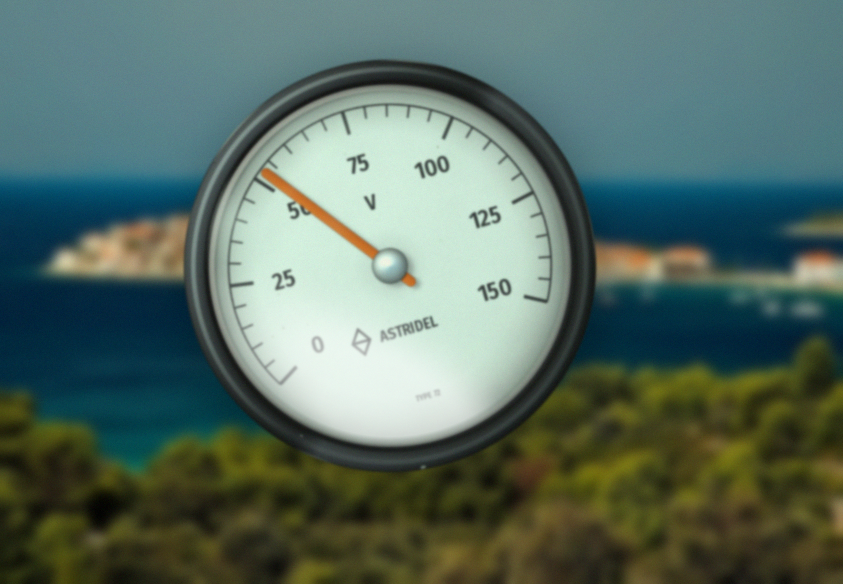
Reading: value=52.5 unit=V
